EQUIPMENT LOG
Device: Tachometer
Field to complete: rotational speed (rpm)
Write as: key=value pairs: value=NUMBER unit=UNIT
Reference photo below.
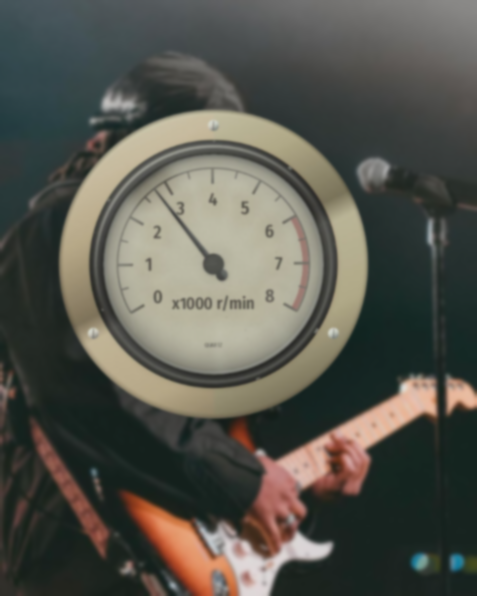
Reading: value=2750 unit=rpm
